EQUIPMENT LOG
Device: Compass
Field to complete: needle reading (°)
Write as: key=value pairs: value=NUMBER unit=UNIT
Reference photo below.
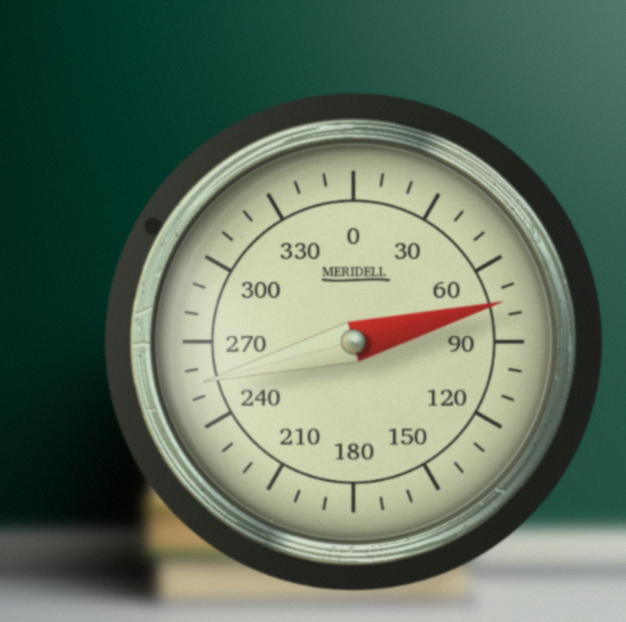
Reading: value=75 unit=°
